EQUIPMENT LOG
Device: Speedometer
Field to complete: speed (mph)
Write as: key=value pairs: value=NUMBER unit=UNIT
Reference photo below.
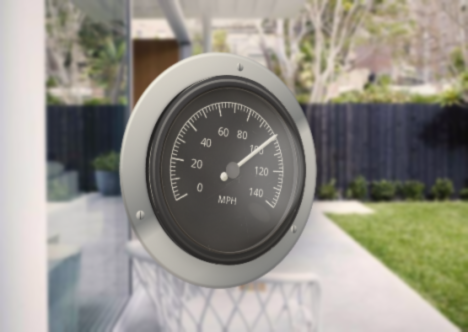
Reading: value=100 unit=mph
